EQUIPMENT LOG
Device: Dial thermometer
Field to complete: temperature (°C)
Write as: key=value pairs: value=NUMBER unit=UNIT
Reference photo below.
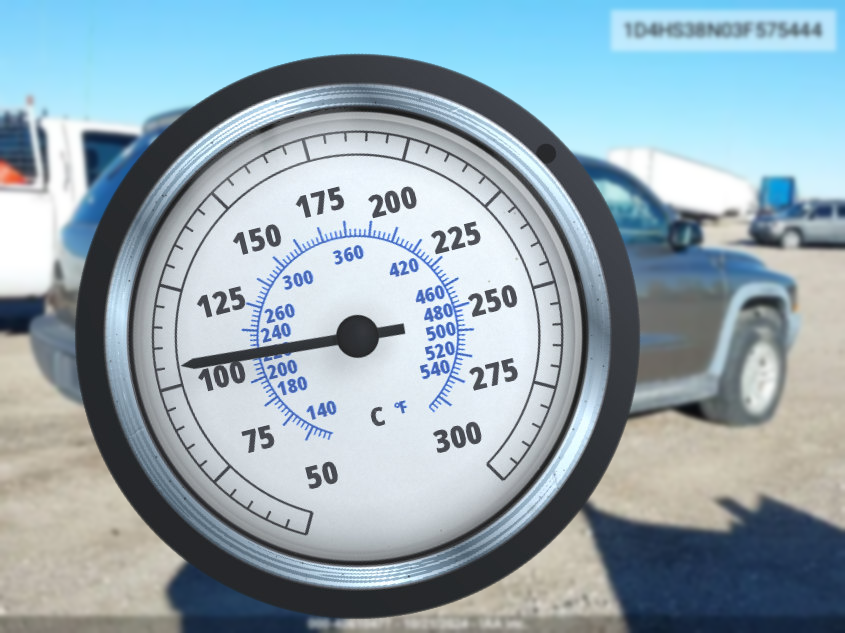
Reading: value=105 unit=°C
